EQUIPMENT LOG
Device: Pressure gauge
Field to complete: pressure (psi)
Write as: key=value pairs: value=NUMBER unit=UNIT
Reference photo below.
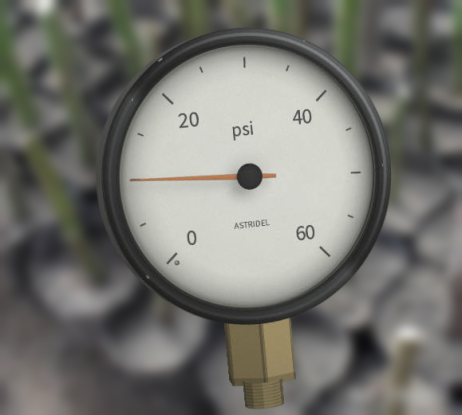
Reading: value=10 unit=psi
